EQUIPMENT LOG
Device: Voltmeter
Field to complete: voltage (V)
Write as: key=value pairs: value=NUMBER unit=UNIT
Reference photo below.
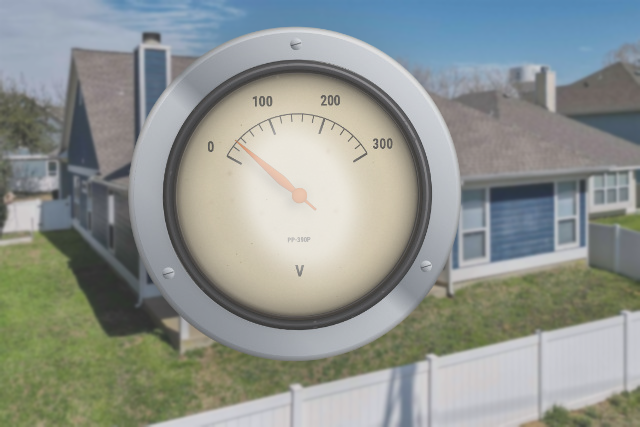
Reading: value=30 unit=V
